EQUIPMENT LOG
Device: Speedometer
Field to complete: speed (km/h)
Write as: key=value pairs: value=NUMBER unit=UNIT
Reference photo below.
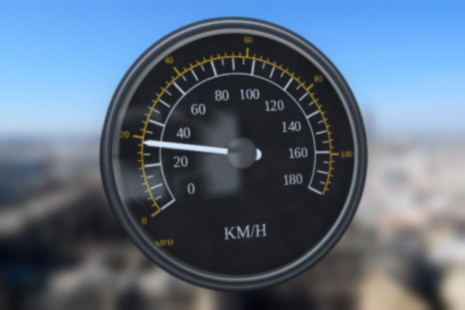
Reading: value=30 unit=km/h
